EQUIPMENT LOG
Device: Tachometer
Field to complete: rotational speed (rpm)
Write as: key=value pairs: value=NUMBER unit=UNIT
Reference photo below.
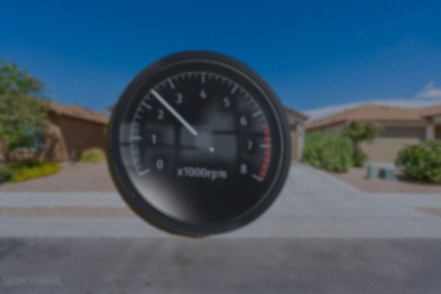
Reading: value=2400 unit=rpm
